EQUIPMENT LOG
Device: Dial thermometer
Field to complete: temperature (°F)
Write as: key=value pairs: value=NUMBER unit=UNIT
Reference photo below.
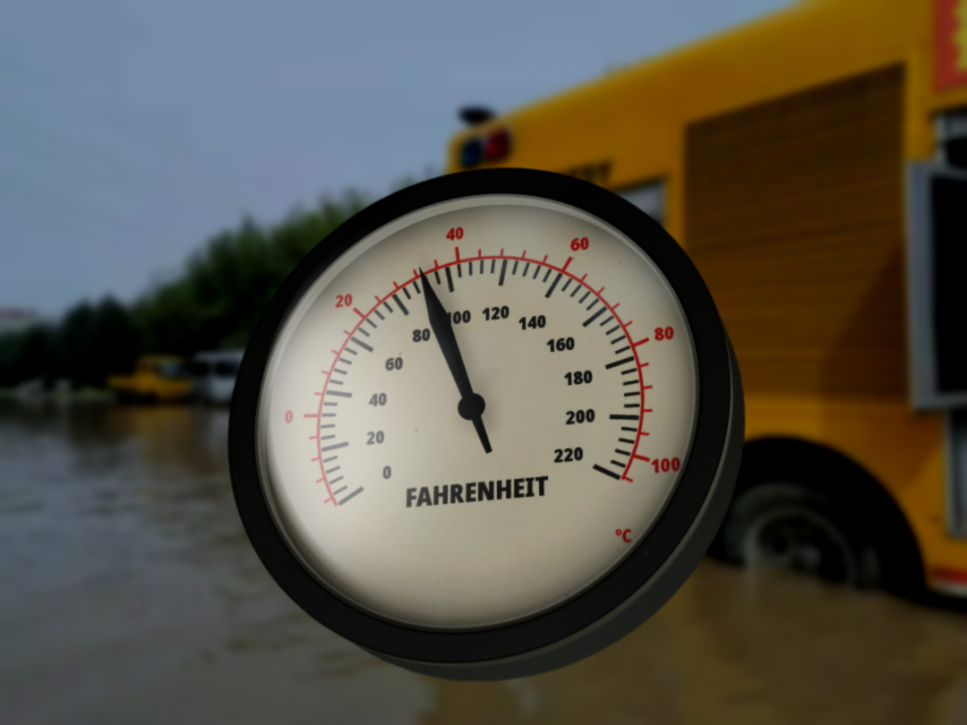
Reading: value=92 unit=°F
